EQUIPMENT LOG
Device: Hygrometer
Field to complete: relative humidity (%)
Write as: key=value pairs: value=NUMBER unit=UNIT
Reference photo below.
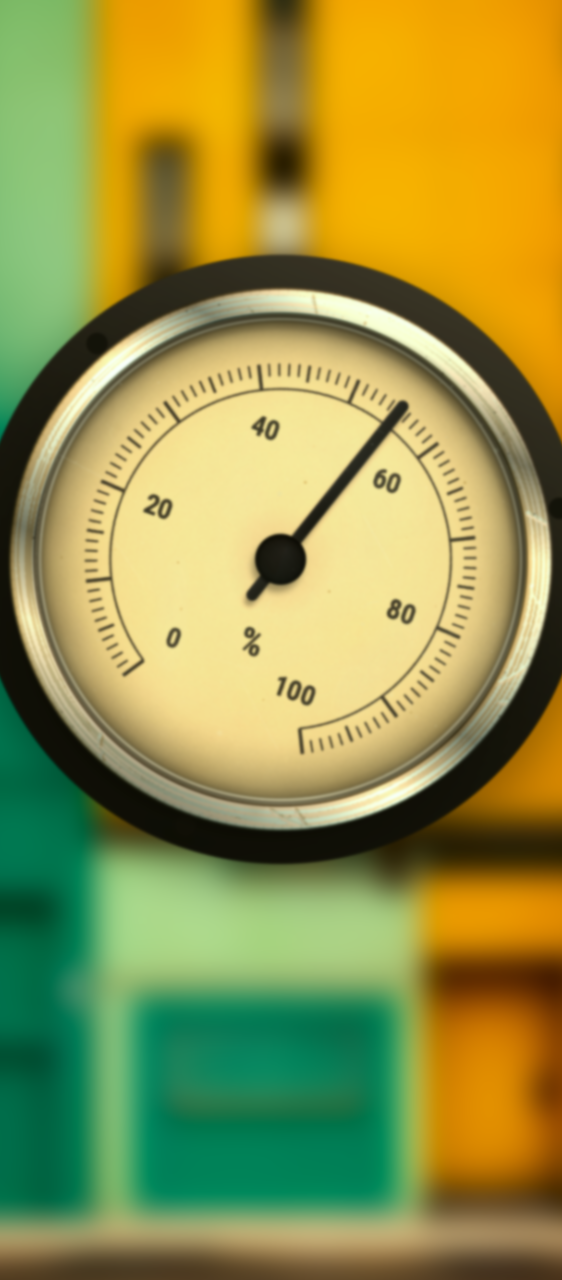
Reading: value=55 unit=%
